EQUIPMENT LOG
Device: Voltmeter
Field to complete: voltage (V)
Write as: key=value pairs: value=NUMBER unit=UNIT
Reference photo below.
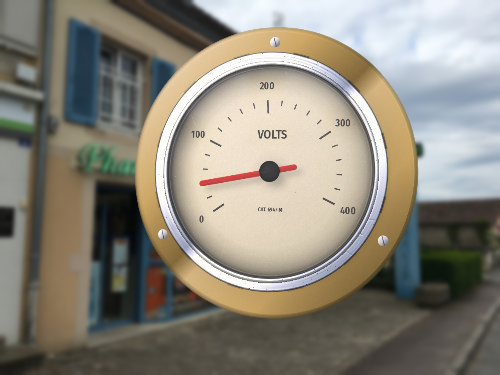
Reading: value=40 unit=V
